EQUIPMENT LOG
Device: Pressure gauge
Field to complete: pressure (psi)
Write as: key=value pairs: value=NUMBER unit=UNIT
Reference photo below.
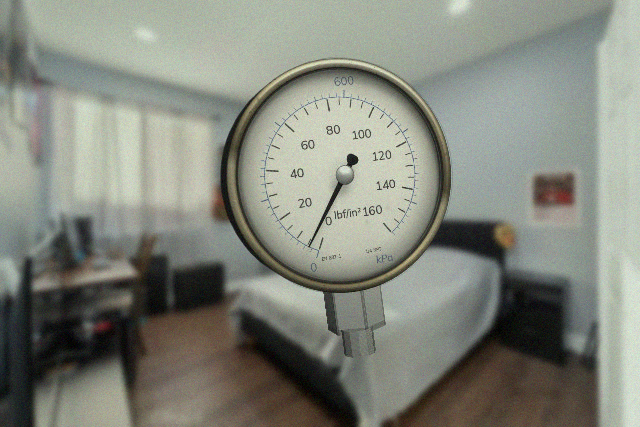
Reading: value=5 unit=psi
